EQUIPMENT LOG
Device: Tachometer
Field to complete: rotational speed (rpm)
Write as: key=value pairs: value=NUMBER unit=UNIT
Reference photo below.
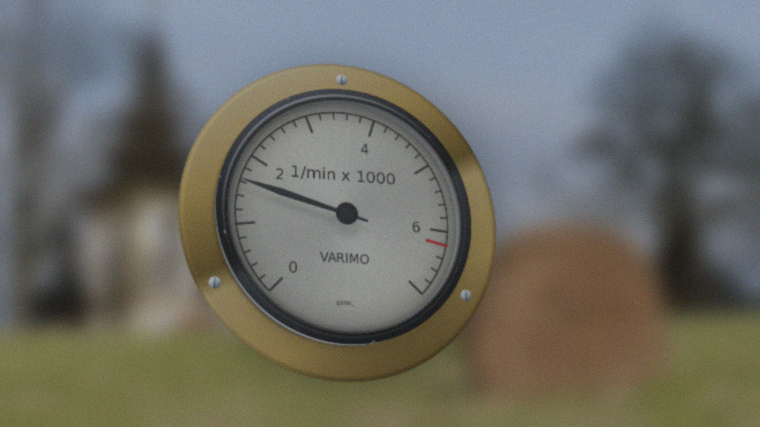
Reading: value=1600 unit=rpm
